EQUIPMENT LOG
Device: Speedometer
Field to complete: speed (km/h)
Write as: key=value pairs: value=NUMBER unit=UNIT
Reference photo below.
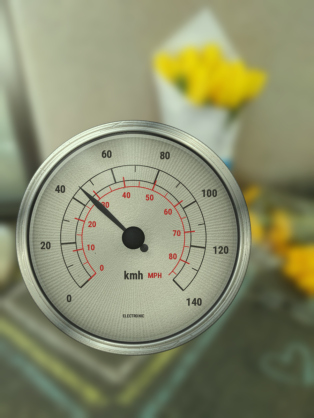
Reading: value=45 unit=km/h
